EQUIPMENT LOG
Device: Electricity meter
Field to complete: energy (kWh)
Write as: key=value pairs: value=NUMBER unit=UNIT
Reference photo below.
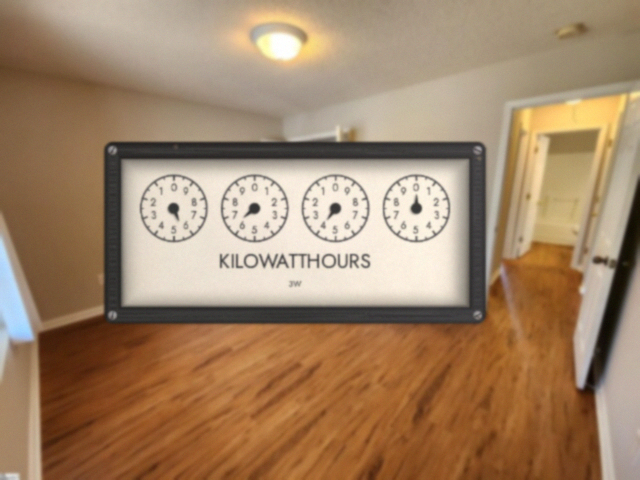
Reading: value=5640 unit=kWh
